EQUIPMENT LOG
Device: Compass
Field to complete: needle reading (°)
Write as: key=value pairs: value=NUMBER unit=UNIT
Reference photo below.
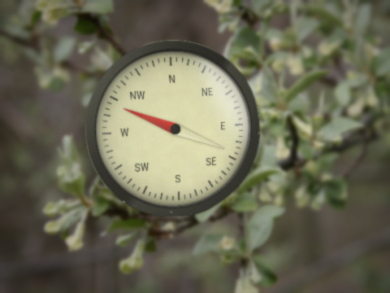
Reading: value=295 unit=°
